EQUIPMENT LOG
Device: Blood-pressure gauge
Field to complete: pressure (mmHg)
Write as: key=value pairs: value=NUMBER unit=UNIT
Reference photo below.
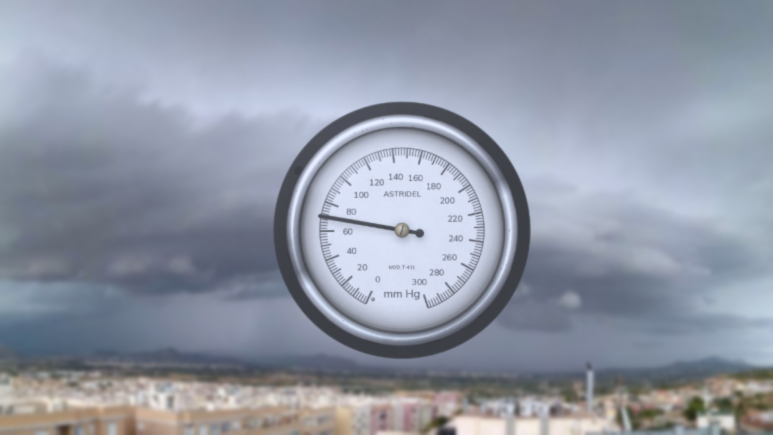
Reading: value=70 unit=mmHg
